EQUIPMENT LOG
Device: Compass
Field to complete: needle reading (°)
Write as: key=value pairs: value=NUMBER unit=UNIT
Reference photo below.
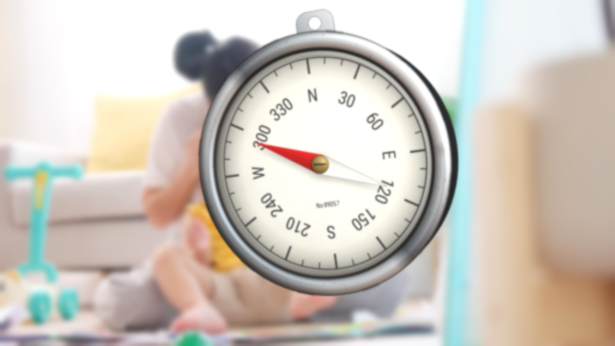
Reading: value=295 unit=°
